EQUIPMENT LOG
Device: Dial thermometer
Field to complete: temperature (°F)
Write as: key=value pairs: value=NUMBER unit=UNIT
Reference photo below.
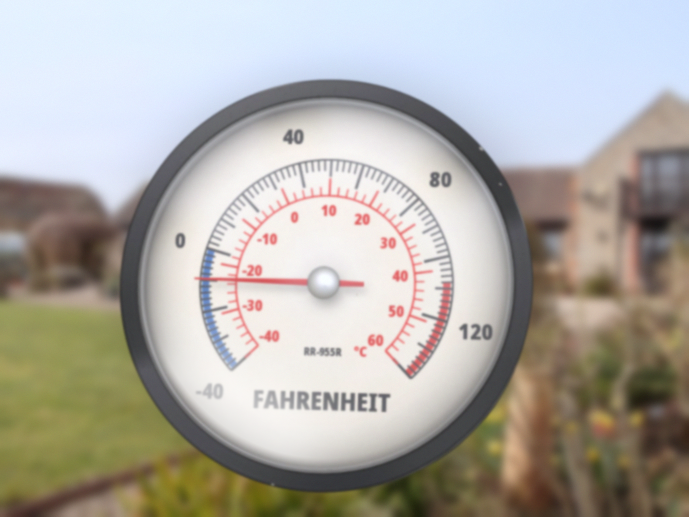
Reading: value=-10 unit=°F
